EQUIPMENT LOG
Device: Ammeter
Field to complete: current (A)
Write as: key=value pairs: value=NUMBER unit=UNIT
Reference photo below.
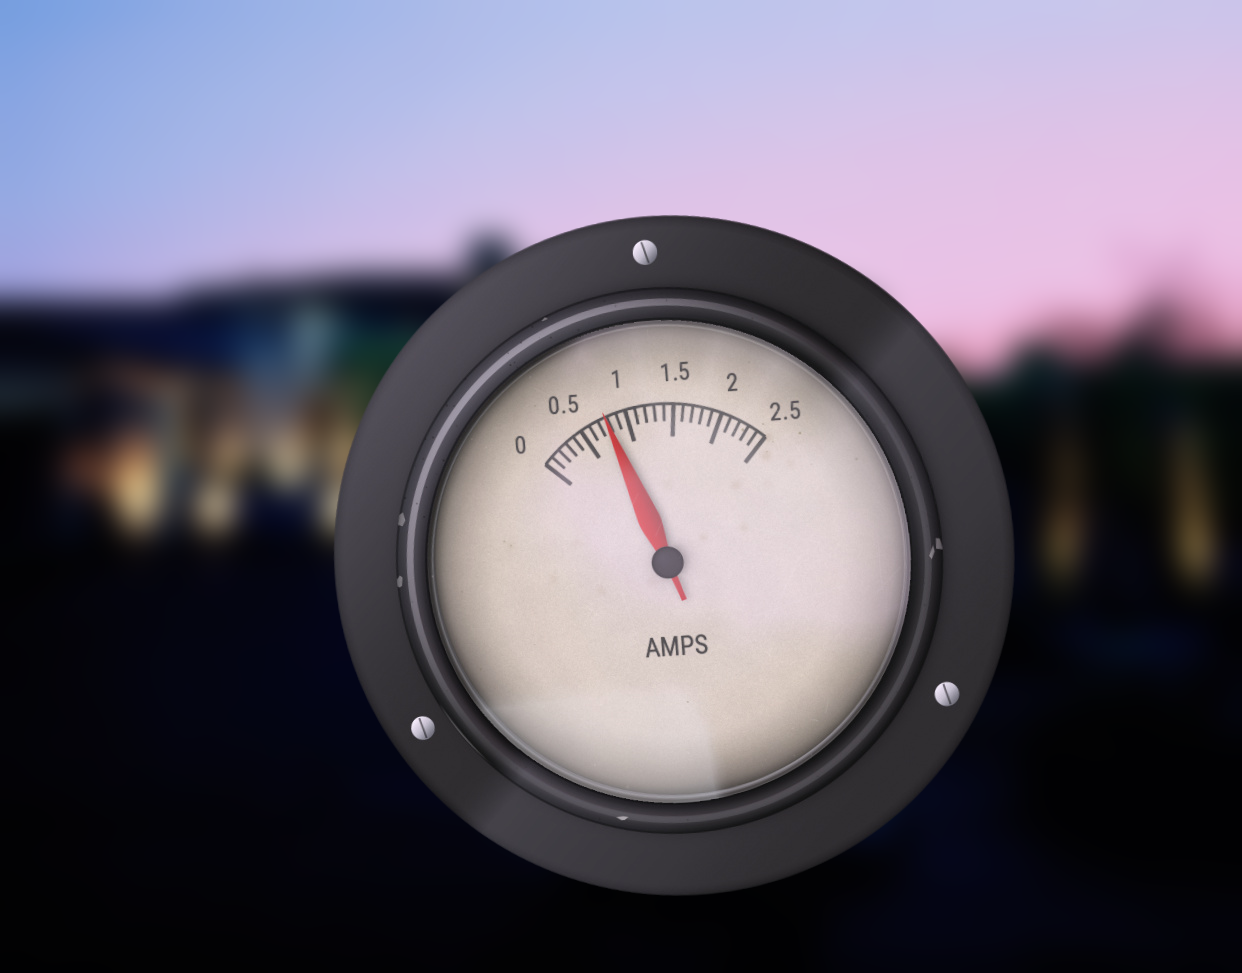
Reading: value=0.8 unit=A
